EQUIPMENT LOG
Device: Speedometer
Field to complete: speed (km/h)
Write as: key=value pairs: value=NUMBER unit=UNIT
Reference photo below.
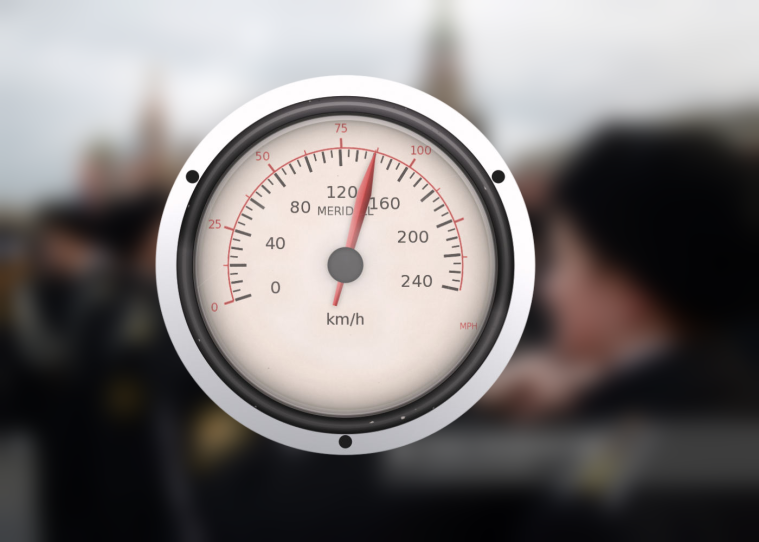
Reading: value=140 unit=km/h
